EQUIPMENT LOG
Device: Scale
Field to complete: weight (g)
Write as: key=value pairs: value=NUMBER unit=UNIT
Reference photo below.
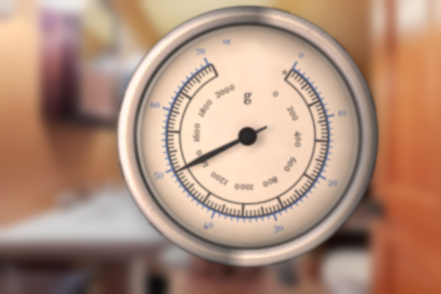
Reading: value=1400 unit=g
